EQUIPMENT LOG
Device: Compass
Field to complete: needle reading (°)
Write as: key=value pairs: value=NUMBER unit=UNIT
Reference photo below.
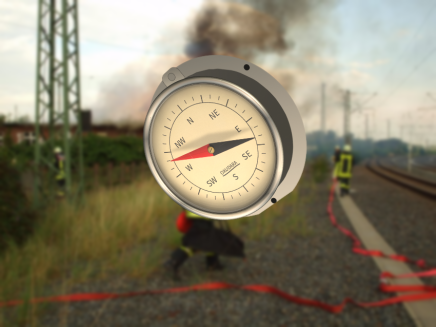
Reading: value=290 unit=°
